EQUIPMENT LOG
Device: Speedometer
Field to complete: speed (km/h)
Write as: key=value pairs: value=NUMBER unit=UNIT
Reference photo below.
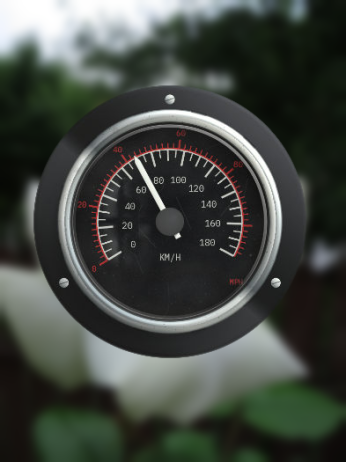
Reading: value=70 unit=km/h
